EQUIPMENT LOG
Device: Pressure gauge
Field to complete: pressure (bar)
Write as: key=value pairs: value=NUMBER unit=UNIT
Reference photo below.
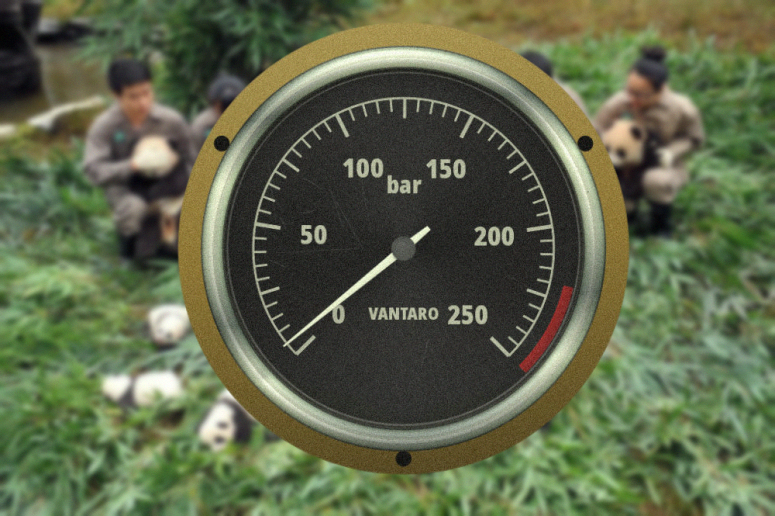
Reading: value=5 unit=bar
